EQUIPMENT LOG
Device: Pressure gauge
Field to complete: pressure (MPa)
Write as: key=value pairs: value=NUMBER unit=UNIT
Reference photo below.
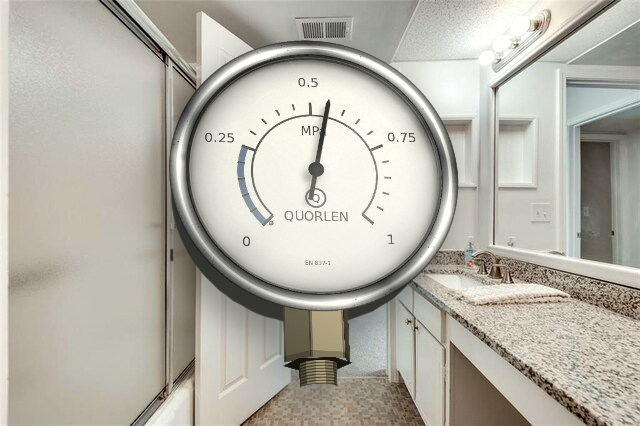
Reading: value=0.55 unit=MPa
